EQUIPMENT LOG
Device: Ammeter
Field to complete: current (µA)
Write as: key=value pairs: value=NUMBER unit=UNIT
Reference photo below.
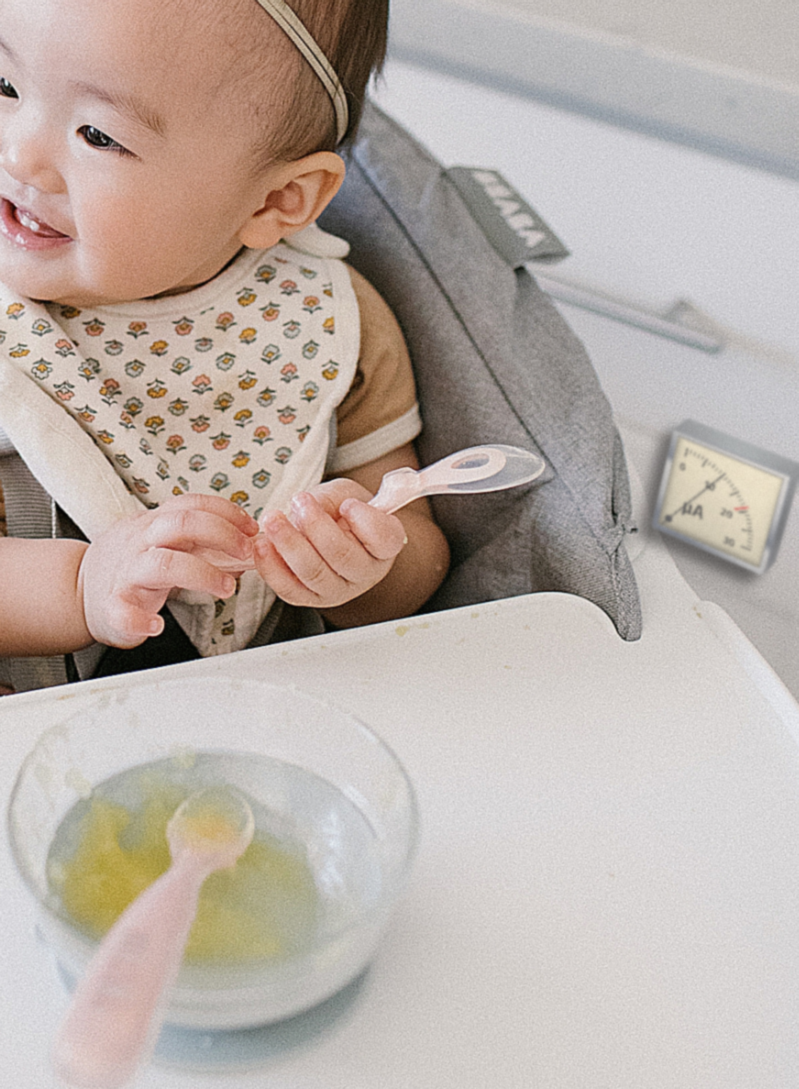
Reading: value=10 unit=µA
